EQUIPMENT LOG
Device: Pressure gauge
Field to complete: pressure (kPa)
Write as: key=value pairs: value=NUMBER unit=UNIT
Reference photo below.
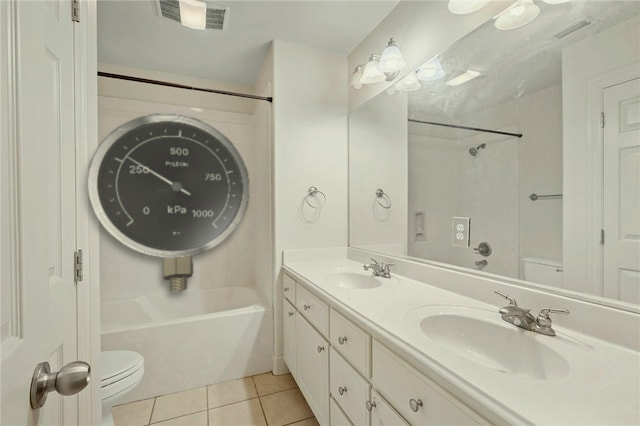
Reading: value=275 unit=kPa
